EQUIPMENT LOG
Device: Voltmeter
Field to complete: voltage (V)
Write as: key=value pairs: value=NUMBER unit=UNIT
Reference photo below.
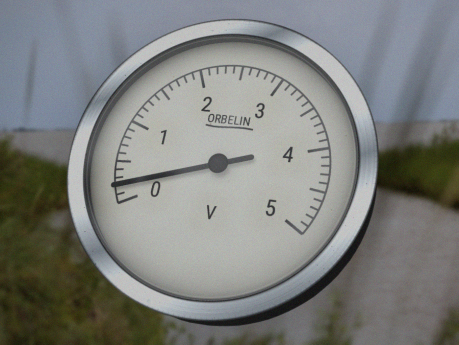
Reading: value=0.2 unit=V
